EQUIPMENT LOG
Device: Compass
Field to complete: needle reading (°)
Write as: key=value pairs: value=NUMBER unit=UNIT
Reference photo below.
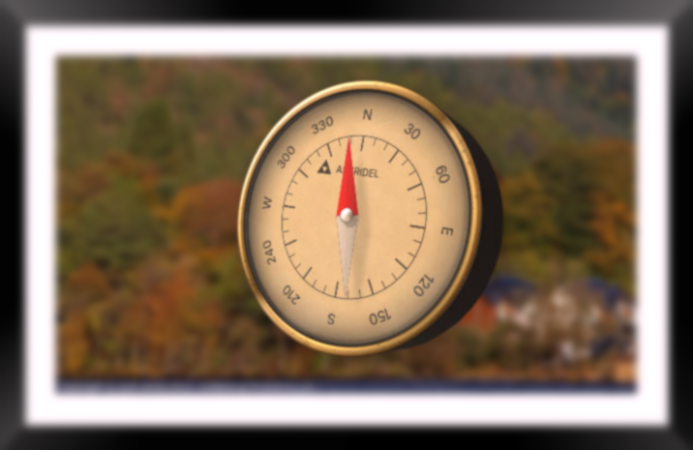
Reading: value=350 unit=°
